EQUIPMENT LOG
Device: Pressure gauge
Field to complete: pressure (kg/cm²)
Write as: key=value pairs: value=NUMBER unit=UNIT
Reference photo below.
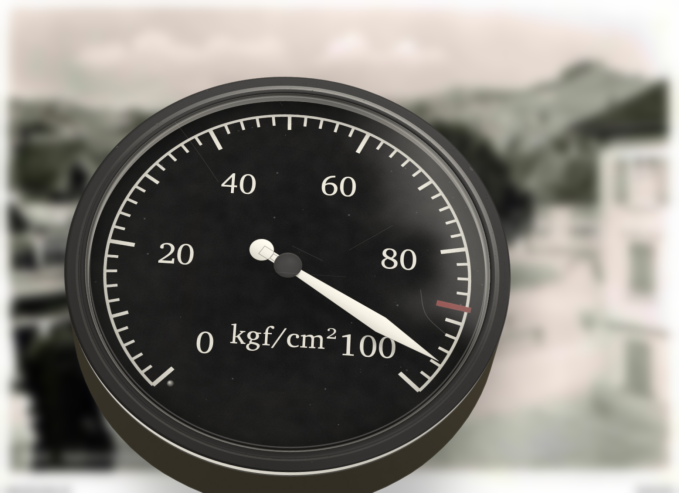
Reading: value=96 unit=kg/cm²
